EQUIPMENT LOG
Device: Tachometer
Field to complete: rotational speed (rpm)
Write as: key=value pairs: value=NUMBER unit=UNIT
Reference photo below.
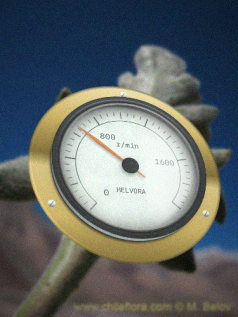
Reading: value=650 unit=rpm
